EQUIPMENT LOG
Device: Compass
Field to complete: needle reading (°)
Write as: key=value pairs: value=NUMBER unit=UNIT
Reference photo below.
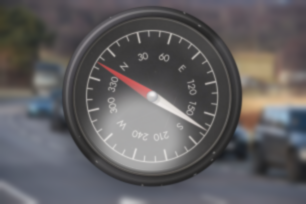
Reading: value=345 unit=°
